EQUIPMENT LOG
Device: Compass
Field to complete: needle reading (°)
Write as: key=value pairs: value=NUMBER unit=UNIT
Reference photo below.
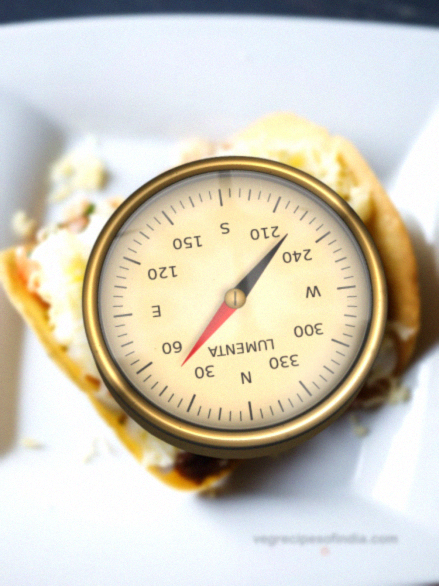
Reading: value=45 unit=°
